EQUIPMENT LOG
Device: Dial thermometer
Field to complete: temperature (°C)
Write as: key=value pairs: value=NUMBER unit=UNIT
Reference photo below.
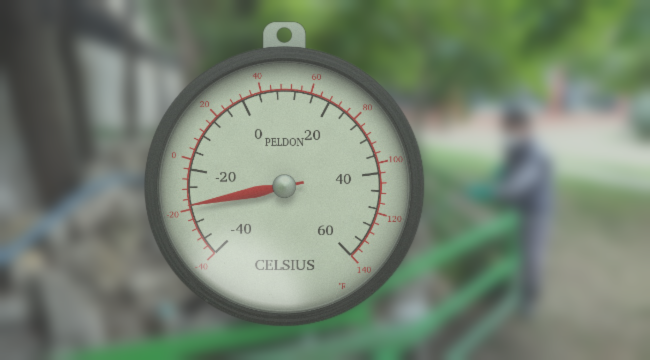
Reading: value=-28 unit=°C
